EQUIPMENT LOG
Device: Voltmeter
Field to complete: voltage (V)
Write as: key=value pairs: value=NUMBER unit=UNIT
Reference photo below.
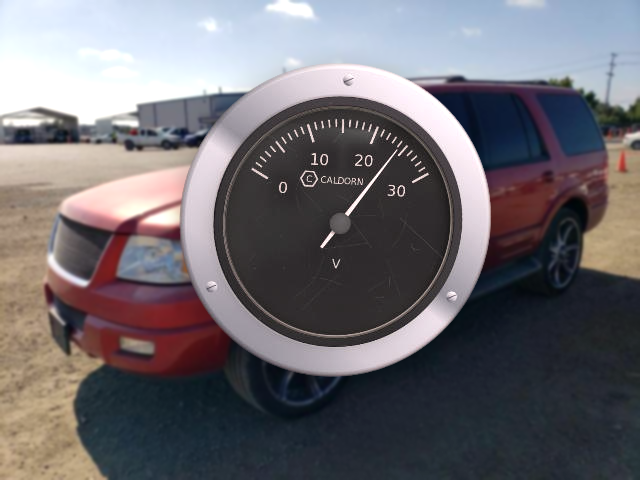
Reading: value=24 unit=V
